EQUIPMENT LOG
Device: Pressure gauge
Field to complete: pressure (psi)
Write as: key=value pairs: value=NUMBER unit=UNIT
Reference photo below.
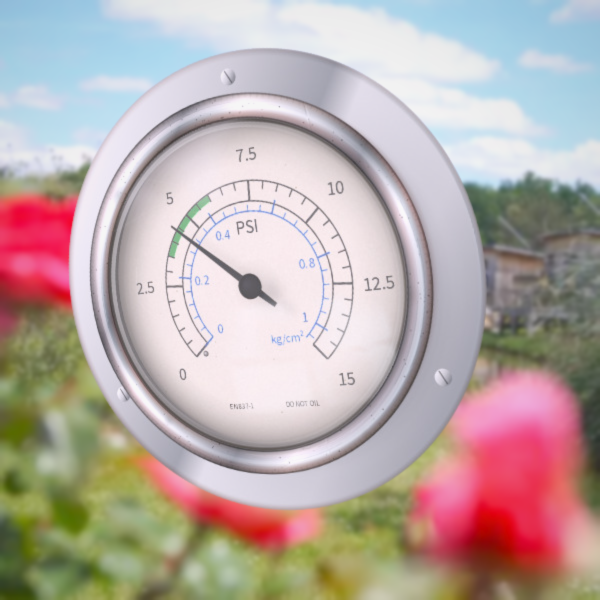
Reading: value=4.5 unit=psi
